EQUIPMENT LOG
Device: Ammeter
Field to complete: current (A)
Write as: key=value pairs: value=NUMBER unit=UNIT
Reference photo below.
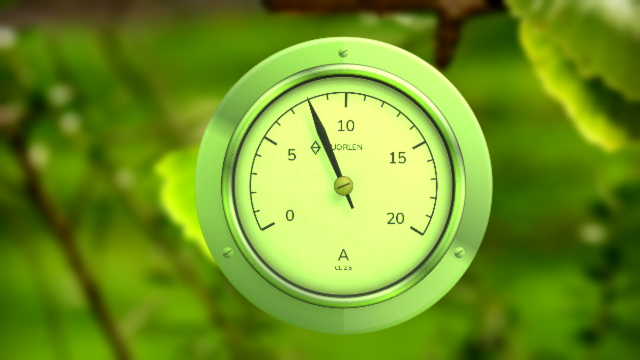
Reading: value=8 unit=A
